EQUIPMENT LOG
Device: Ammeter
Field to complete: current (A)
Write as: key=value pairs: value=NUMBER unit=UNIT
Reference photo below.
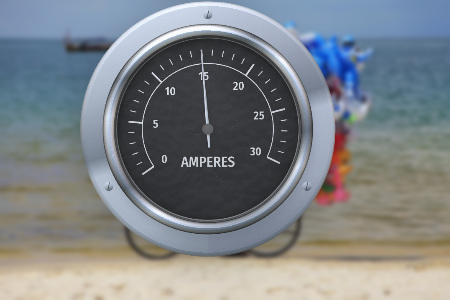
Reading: value=15 unit=A
